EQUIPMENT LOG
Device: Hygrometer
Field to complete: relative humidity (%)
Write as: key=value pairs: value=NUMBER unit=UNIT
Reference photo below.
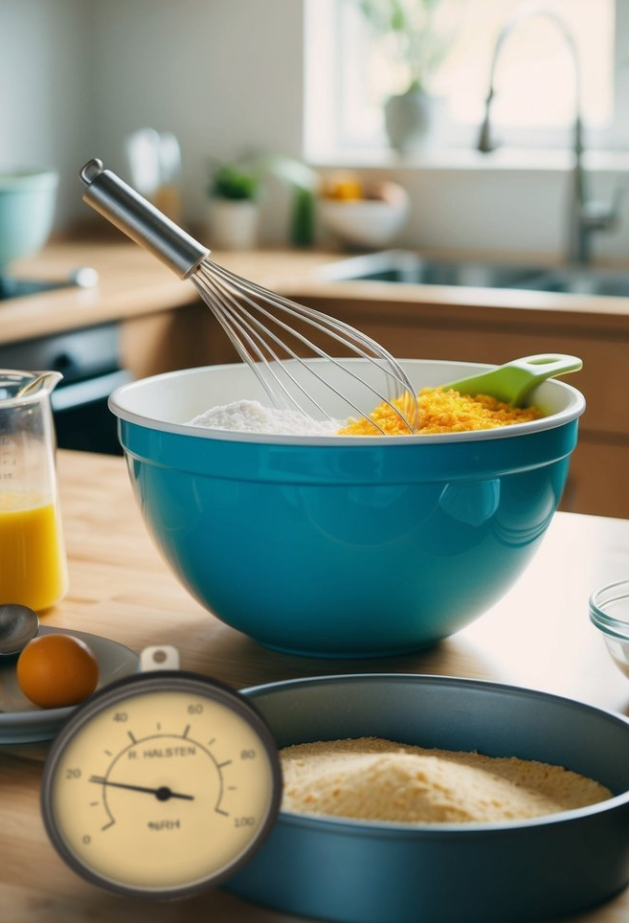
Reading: value=20 unit=%
